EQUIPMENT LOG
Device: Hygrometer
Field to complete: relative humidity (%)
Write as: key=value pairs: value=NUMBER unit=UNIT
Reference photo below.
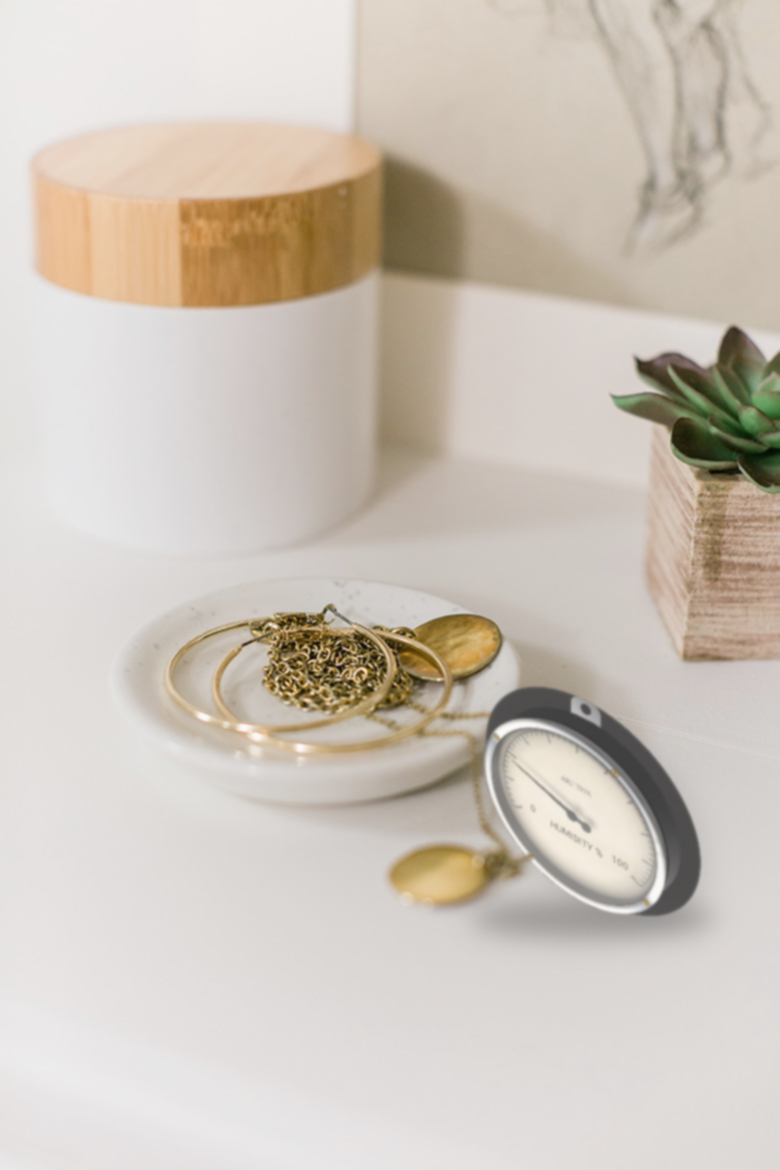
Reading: value=20 unit=%
